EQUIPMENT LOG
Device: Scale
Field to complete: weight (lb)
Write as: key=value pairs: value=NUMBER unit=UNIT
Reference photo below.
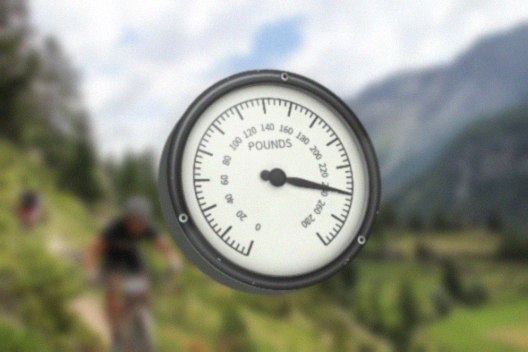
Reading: value=240 unit=lb
